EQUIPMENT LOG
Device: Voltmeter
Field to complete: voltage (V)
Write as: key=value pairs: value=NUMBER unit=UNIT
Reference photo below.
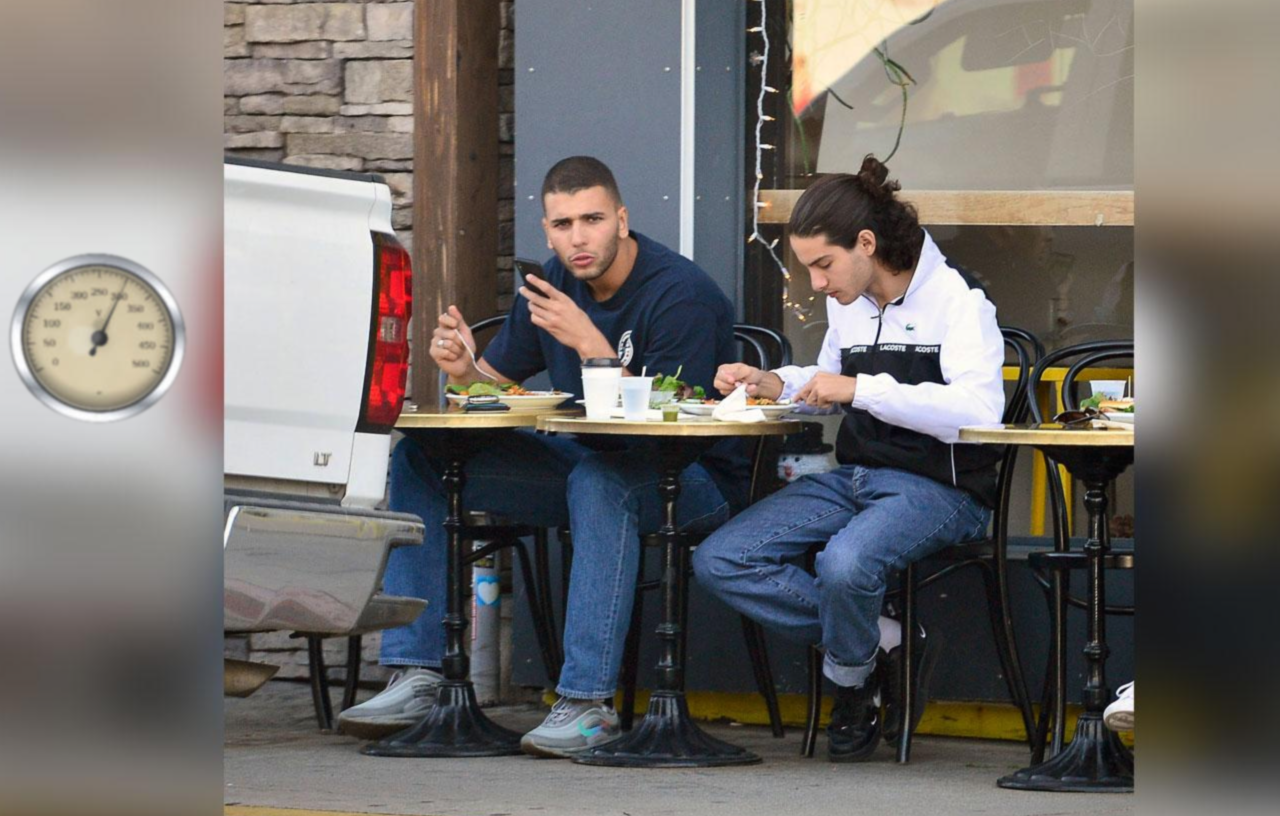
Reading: value=300 unit=V
